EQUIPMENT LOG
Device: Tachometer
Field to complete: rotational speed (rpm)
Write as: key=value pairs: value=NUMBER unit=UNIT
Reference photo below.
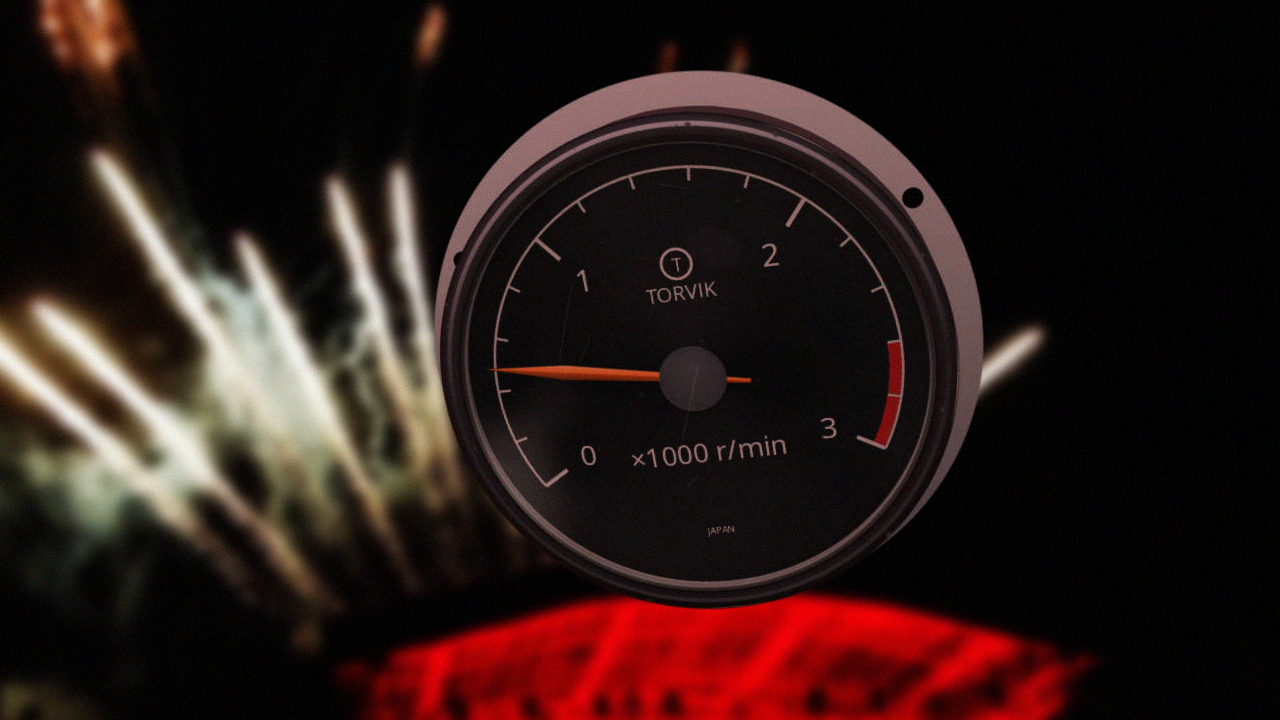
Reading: value=500 unit=rpm
